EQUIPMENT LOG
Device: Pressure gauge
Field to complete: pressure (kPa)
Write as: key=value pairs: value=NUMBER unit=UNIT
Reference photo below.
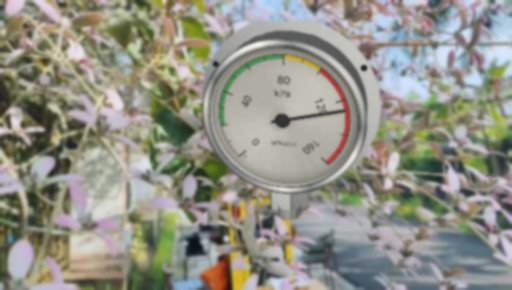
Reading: value=125 unit=kPa
